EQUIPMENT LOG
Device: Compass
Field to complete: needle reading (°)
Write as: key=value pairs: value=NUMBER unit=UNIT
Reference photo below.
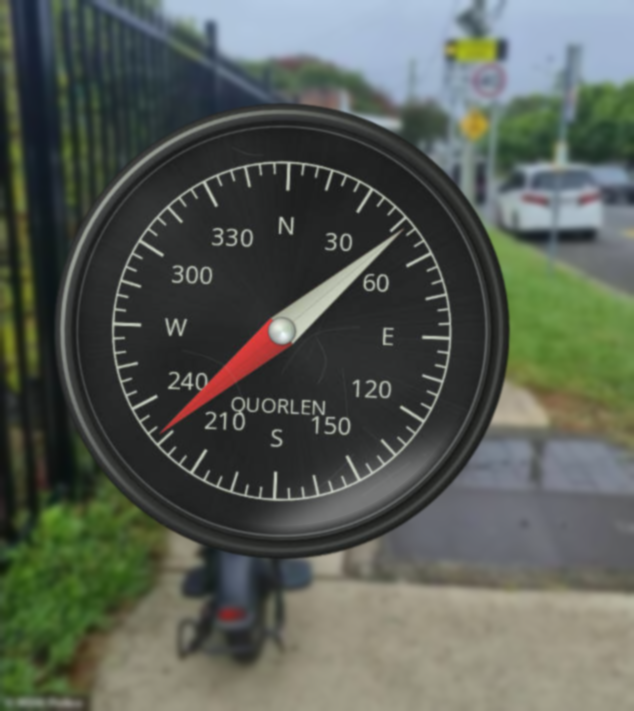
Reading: value=227.5 unit=°
